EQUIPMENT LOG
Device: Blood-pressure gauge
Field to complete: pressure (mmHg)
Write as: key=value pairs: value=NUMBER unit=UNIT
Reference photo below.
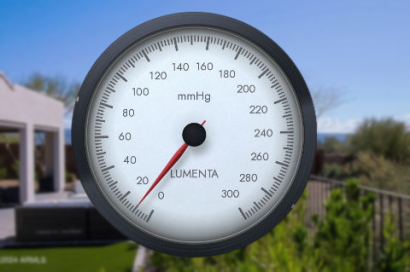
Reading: value=10 unit=mmHg
